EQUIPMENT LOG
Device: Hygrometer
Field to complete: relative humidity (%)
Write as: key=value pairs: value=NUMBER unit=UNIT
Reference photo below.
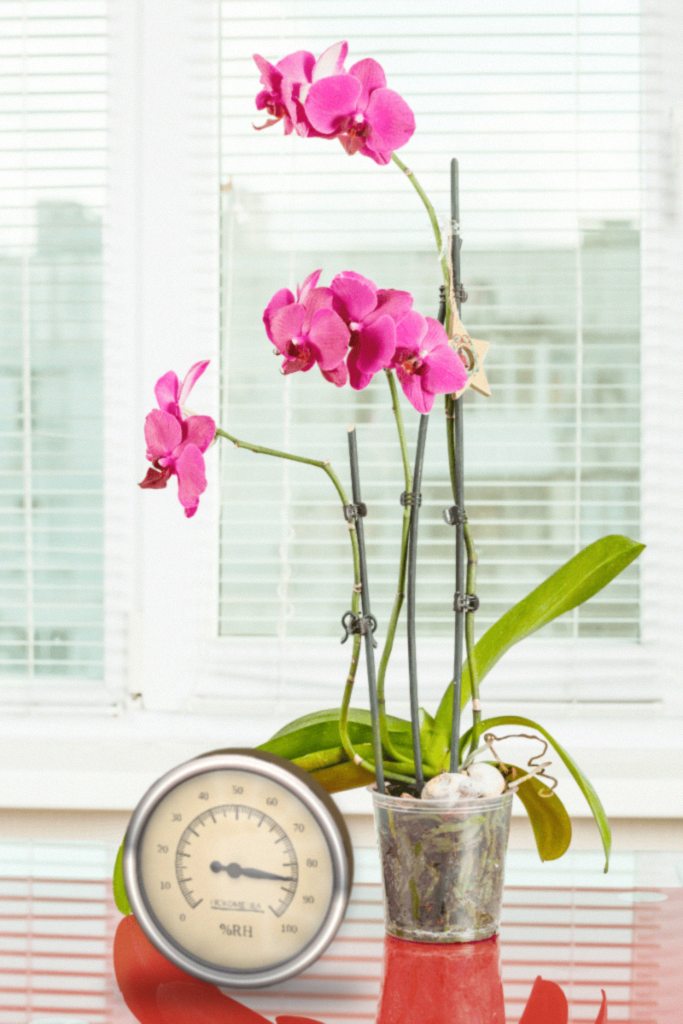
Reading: value=85 unit=%
